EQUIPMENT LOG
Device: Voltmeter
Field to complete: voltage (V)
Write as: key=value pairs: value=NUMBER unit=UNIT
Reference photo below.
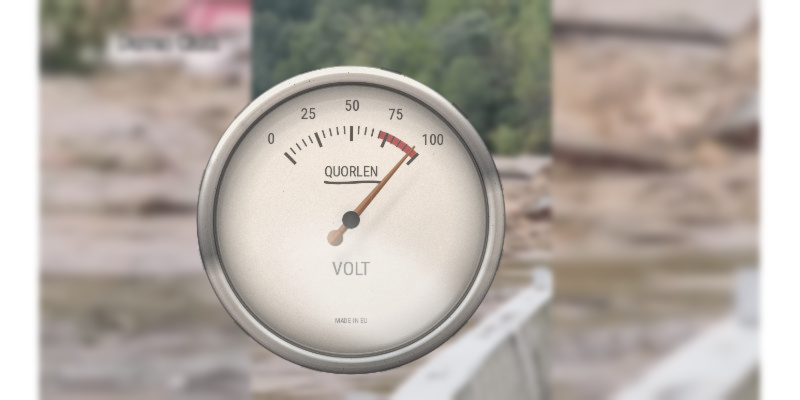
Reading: value=95 unit=V
